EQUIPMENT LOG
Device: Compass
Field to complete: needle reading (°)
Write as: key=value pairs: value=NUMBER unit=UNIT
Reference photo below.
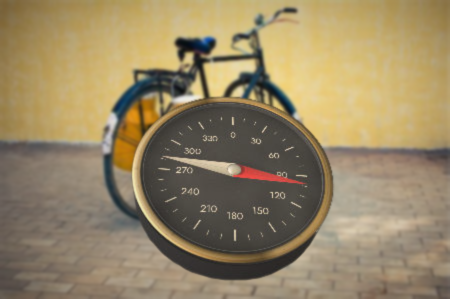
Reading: value=100 unit=°
